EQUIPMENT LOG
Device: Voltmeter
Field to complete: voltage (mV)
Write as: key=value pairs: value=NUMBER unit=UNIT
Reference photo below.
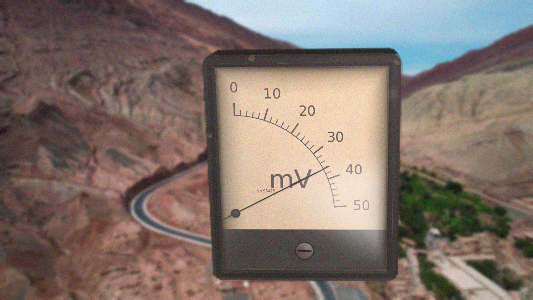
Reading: value=36 unit=mV
